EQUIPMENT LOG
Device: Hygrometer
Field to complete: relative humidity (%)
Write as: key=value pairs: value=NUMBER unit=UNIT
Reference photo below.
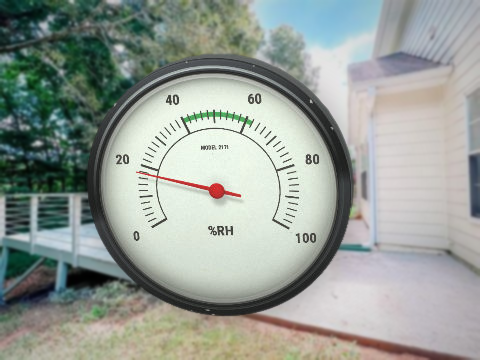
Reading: value=18 unit=%
